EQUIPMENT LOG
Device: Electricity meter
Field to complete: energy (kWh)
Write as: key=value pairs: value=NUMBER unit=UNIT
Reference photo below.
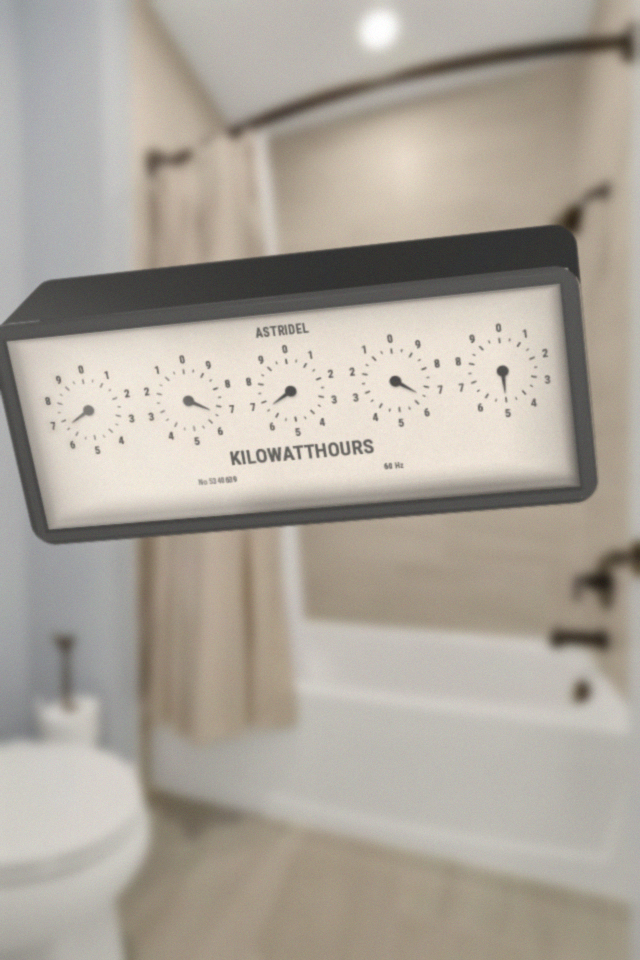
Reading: value=66665 unit=kWh
